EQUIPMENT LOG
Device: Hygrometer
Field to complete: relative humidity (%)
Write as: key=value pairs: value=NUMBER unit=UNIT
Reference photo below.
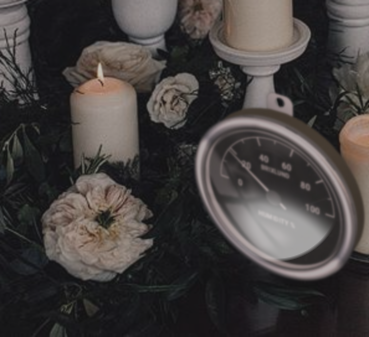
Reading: value=20 unit=%
